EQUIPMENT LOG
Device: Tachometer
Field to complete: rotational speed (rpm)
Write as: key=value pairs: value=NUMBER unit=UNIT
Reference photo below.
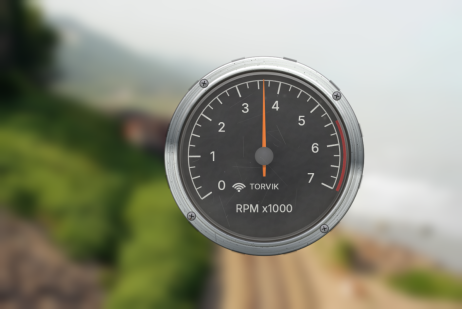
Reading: value=3625 unit=rpm
